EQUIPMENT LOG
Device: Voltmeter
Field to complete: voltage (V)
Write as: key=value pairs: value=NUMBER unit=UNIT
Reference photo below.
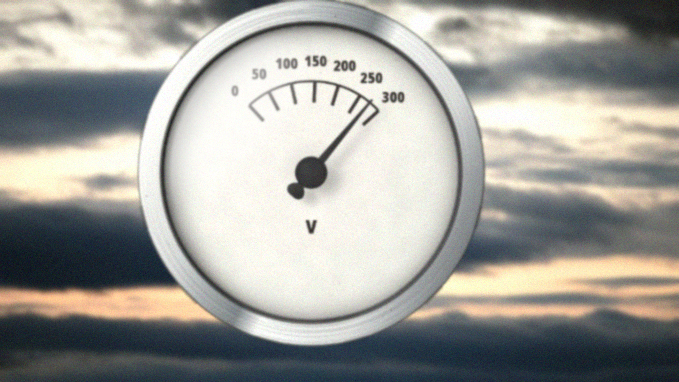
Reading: value=275 unit=V
